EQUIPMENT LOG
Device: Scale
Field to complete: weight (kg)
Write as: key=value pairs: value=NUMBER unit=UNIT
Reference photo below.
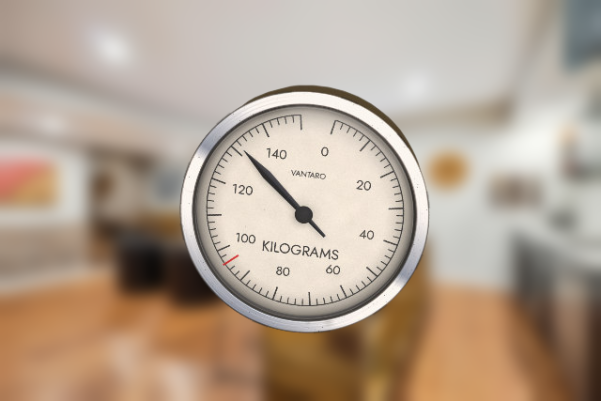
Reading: value=132 unit=kg
